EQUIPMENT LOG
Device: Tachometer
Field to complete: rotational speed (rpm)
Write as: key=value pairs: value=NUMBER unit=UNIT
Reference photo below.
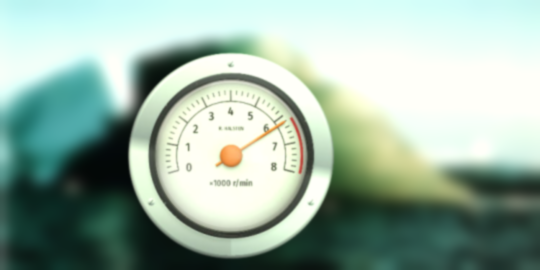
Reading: value=6200 unit=rpm
